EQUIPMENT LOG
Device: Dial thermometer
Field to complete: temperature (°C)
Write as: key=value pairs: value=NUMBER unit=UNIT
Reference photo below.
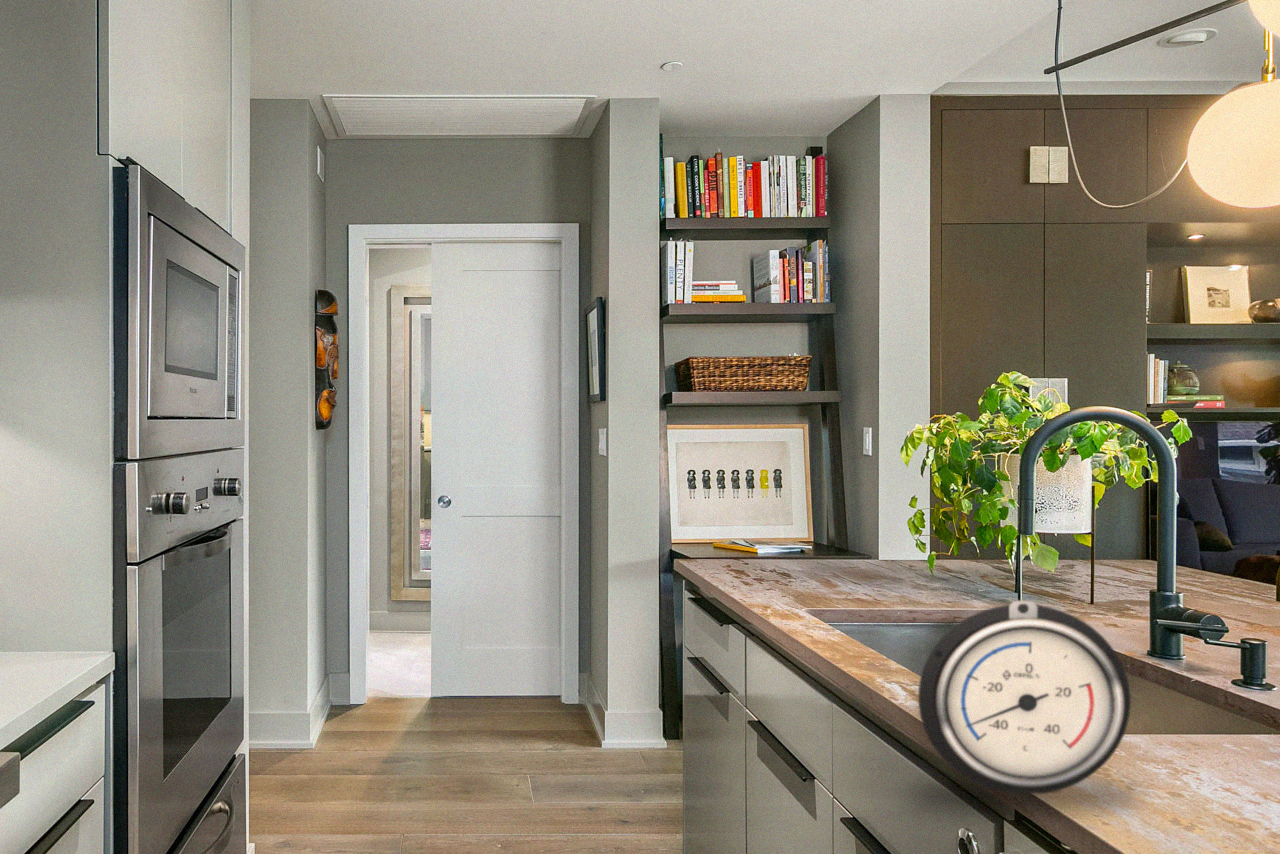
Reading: value=-35 unit=°C
